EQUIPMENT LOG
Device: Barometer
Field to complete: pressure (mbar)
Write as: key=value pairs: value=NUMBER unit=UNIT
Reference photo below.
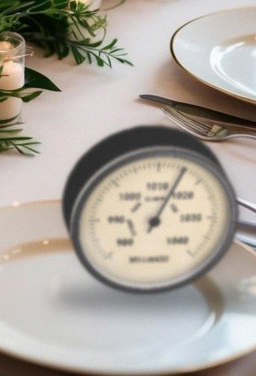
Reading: value=1015 unit=mbar
